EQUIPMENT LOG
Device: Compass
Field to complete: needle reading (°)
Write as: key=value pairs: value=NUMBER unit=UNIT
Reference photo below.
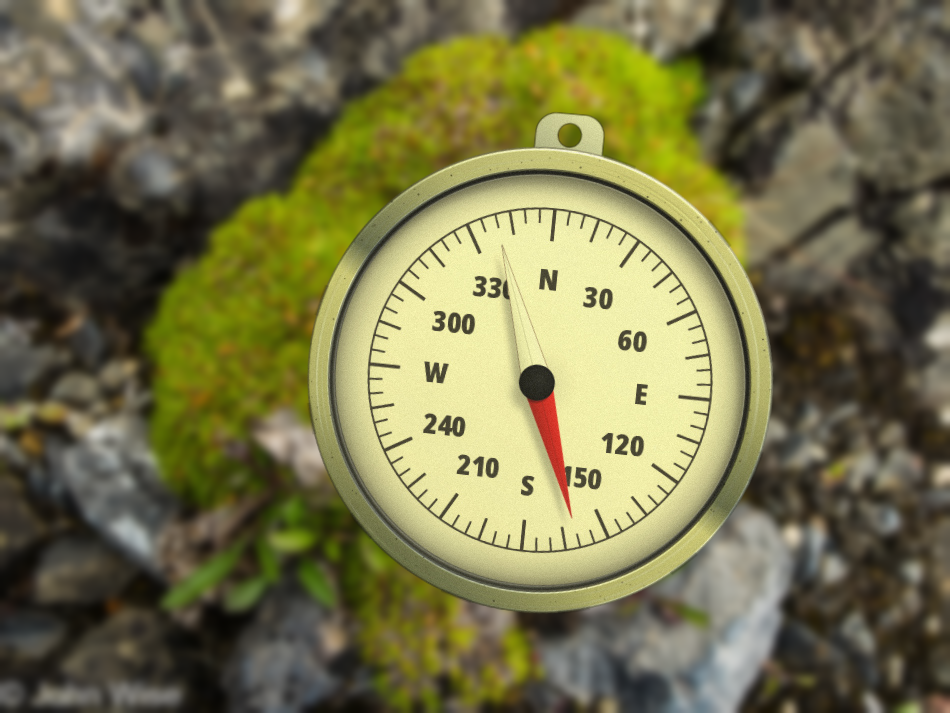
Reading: value=160 unit=°
